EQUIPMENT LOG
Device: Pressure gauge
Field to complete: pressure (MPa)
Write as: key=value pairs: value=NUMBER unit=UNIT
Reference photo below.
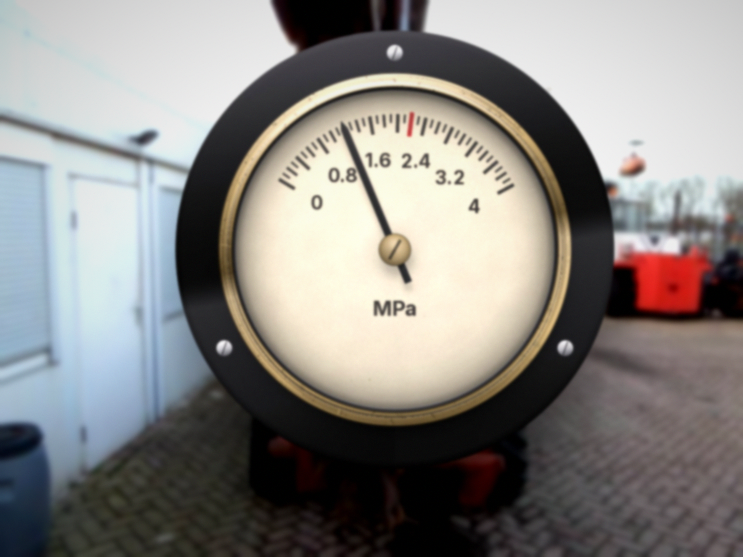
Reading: value=1.2 unit=MPa
